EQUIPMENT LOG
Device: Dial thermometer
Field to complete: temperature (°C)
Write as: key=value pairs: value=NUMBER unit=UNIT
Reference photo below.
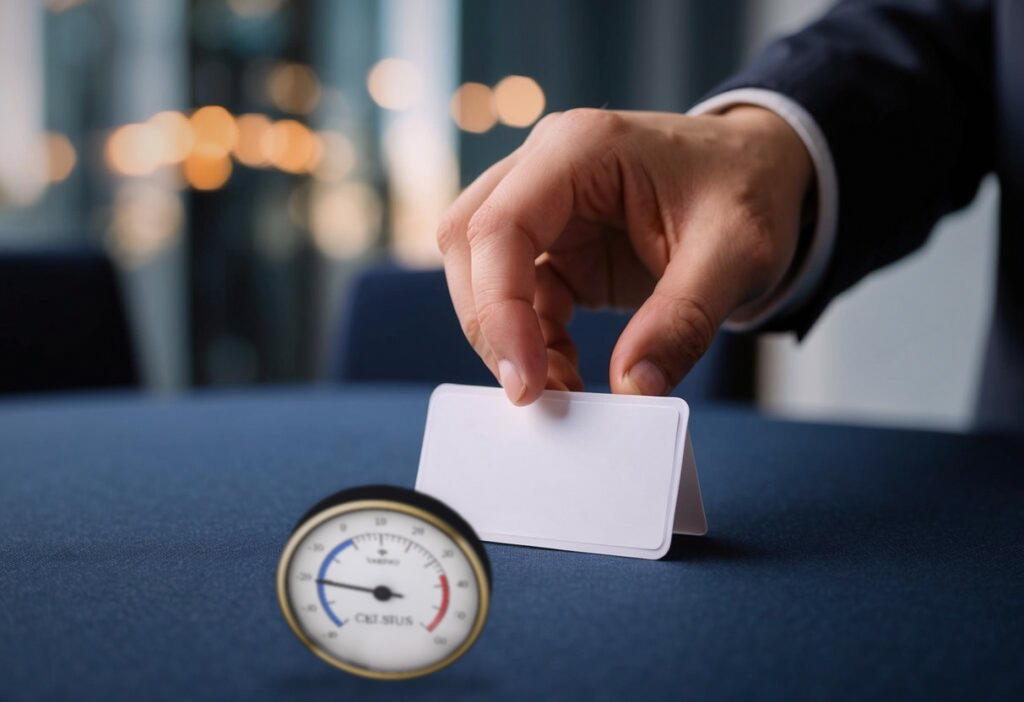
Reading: value=-20 unit=°C
